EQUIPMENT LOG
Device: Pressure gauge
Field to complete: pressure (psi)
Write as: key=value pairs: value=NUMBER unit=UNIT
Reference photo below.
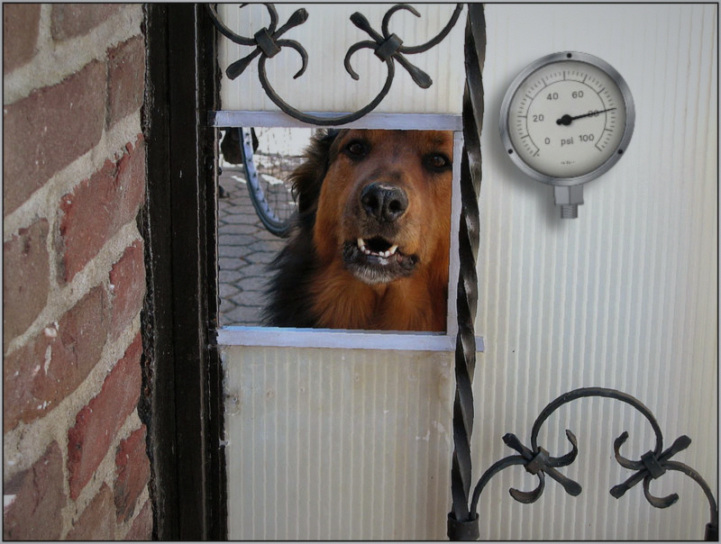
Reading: value=80 unit=psi
